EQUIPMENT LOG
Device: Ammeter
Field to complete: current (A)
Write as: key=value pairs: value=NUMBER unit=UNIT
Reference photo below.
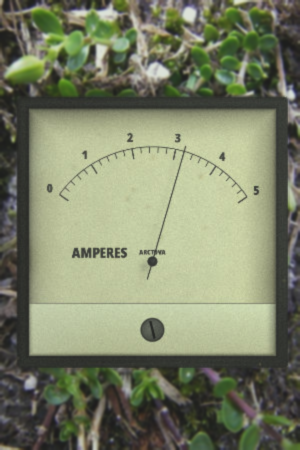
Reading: value=3.2 unit=A
